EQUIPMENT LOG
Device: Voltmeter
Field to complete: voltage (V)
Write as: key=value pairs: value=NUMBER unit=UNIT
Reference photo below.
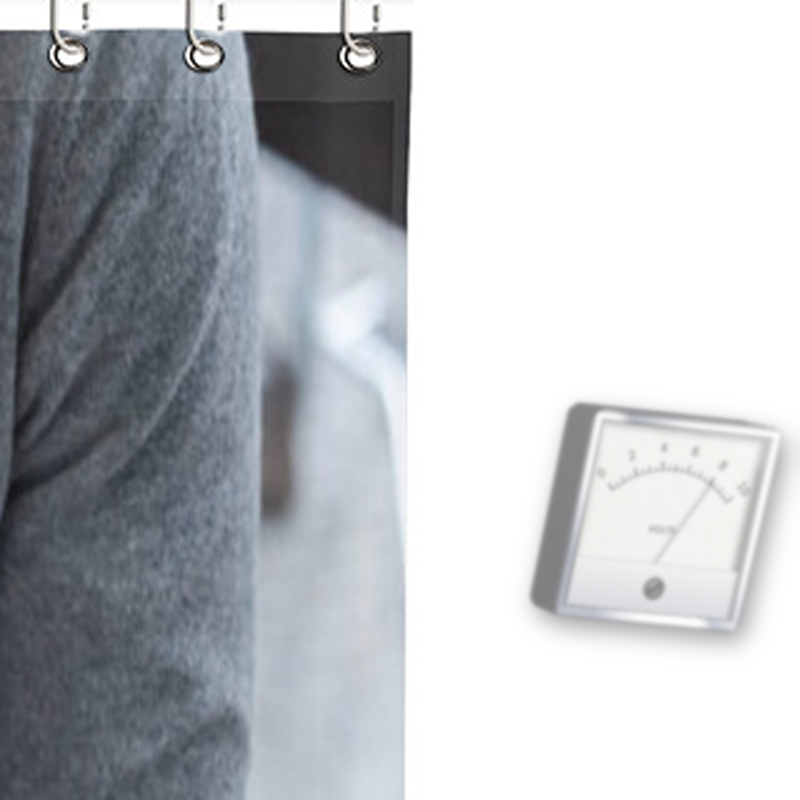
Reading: value=8 unit=V
